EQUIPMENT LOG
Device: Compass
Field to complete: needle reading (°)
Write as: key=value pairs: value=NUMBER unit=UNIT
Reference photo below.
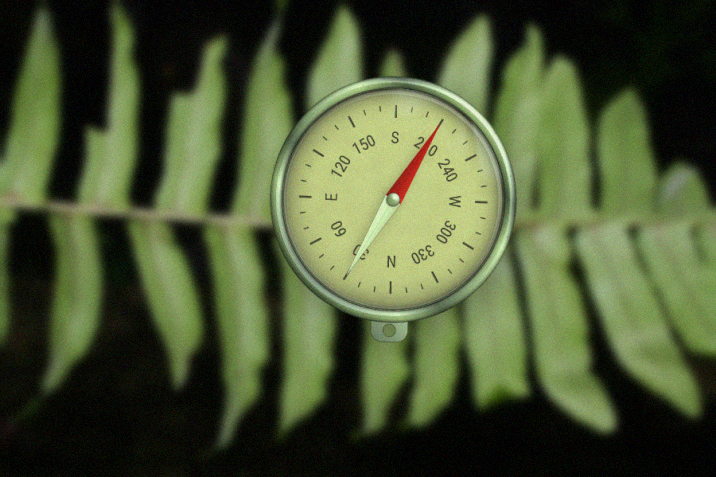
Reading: value=210 unit=°
